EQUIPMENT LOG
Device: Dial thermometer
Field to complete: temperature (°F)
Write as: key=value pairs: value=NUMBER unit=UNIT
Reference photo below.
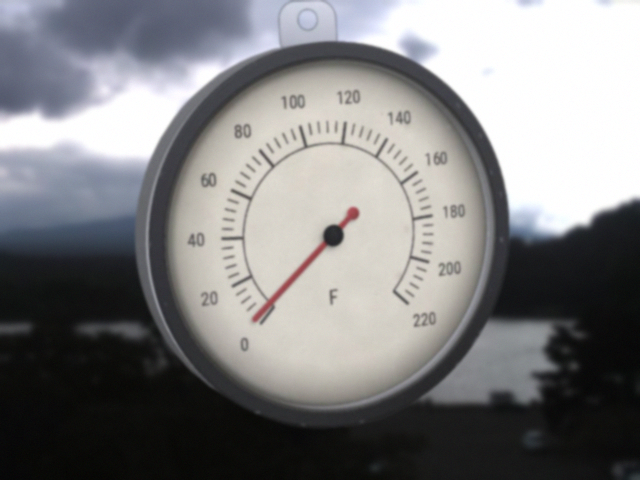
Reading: value=4 unit=°F
